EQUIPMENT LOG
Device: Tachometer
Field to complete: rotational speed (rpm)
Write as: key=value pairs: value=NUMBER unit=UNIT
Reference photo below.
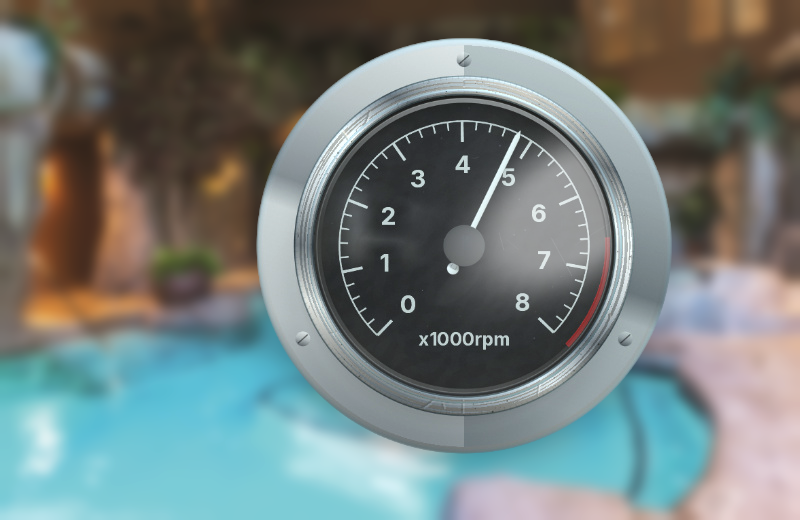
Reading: value=4800 unit=rpm
